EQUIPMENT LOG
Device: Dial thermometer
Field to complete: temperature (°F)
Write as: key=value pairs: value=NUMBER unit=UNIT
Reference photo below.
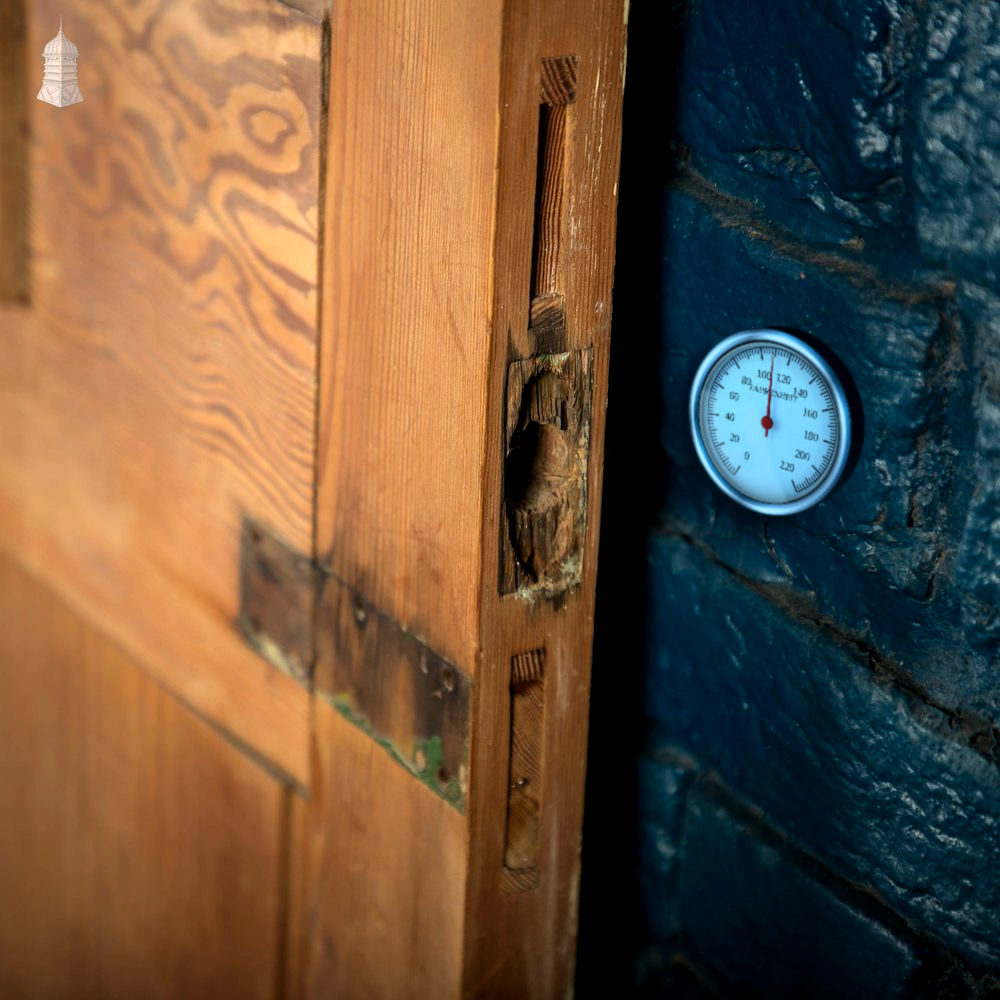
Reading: value=110 unit=°F
